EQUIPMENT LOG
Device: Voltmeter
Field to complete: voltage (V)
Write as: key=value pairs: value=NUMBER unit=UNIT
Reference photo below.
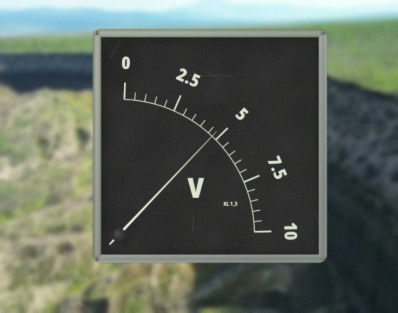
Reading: value=4.75 unit=V
